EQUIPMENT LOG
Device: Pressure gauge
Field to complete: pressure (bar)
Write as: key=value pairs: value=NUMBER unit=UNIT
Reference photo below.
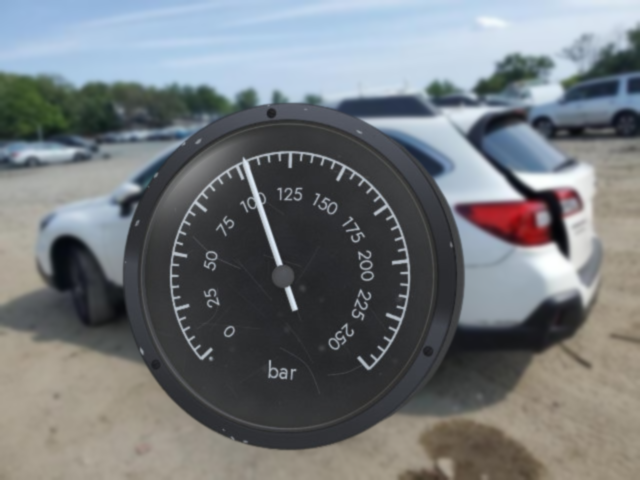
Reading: value=105 unit=bar
